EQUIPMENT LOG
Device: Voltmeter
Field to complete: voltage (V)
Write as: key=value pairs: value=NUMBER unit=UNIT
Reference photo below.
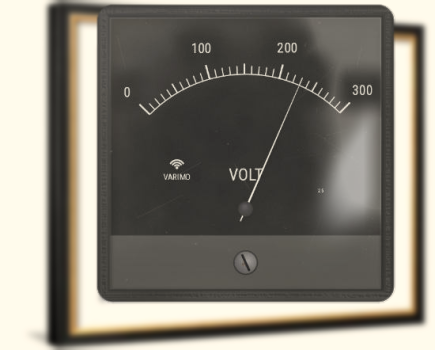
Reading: value=230 unit=V
